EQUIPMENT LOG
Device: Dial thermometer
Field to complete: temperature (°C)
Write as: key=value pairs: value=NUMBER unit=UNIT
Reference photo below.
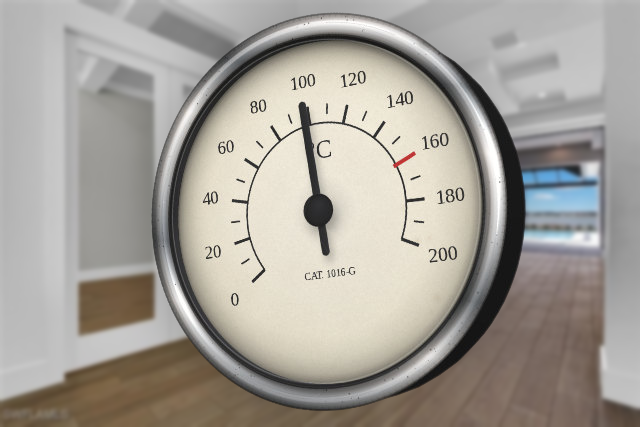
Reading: value=100 unit=°C
